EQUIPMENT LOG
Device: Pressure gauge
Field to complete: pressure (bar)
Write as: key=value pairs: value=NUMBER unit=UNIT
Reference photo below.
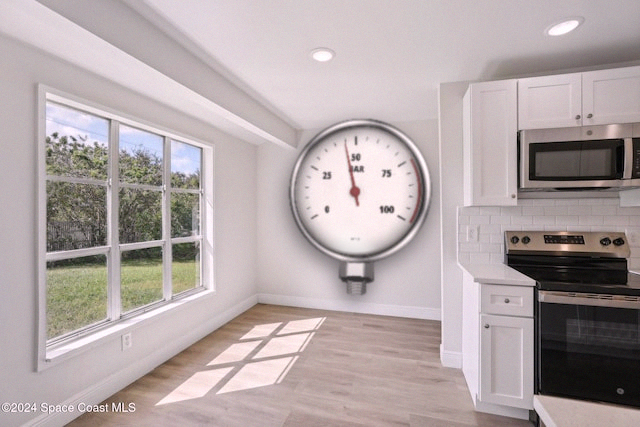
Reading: value=45 unit=bar
